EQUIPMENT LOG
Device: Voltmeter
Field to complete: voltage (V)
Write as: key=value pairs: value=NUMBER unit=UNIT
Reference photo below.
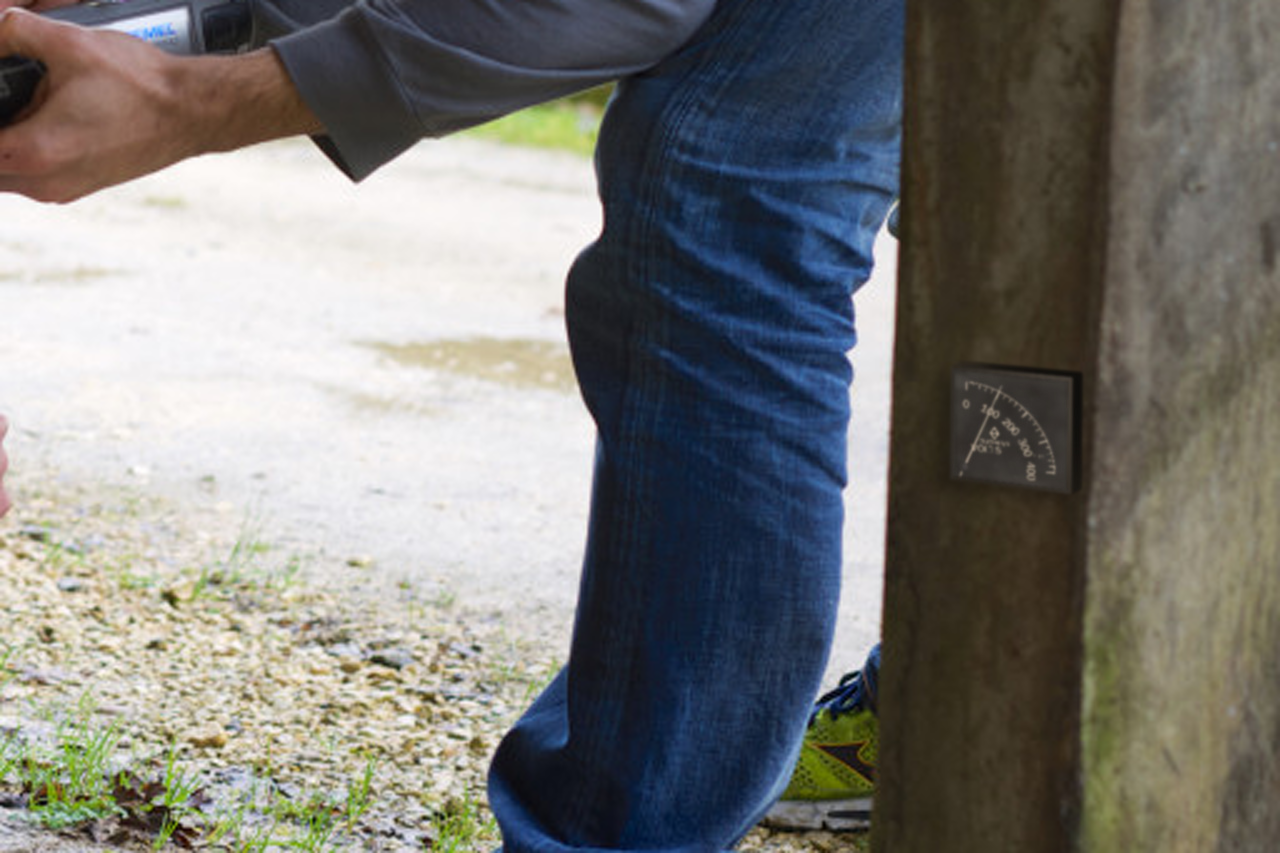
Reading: value=100 unit=V
